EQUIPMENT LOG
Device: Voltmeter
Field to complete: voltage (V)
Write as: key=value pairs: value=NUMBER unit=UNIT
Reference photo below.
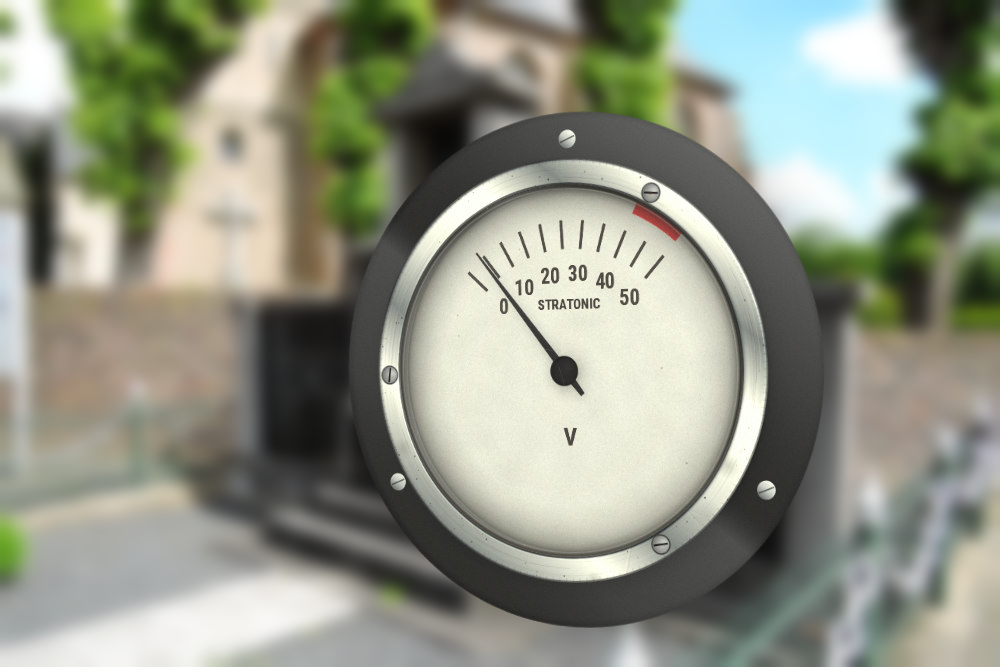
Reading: value=5 unit=V
